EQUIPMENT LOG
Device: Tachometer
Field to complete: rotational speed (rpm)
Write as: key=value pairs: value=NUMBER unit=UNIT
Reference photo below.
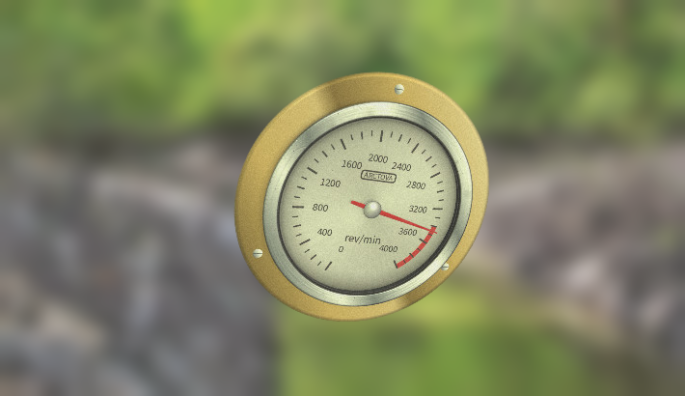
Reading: value=3450 unit=rpm
